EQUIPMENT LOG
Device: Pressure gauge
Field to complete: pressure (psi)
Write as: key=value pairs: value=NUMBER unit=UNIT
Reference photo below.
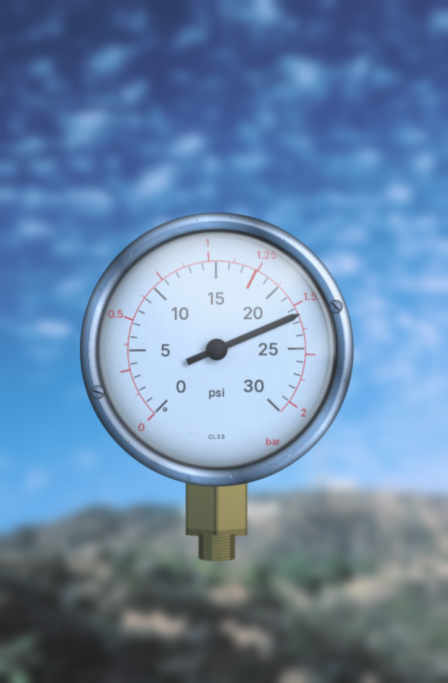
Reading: value=22.5 unit=psi
